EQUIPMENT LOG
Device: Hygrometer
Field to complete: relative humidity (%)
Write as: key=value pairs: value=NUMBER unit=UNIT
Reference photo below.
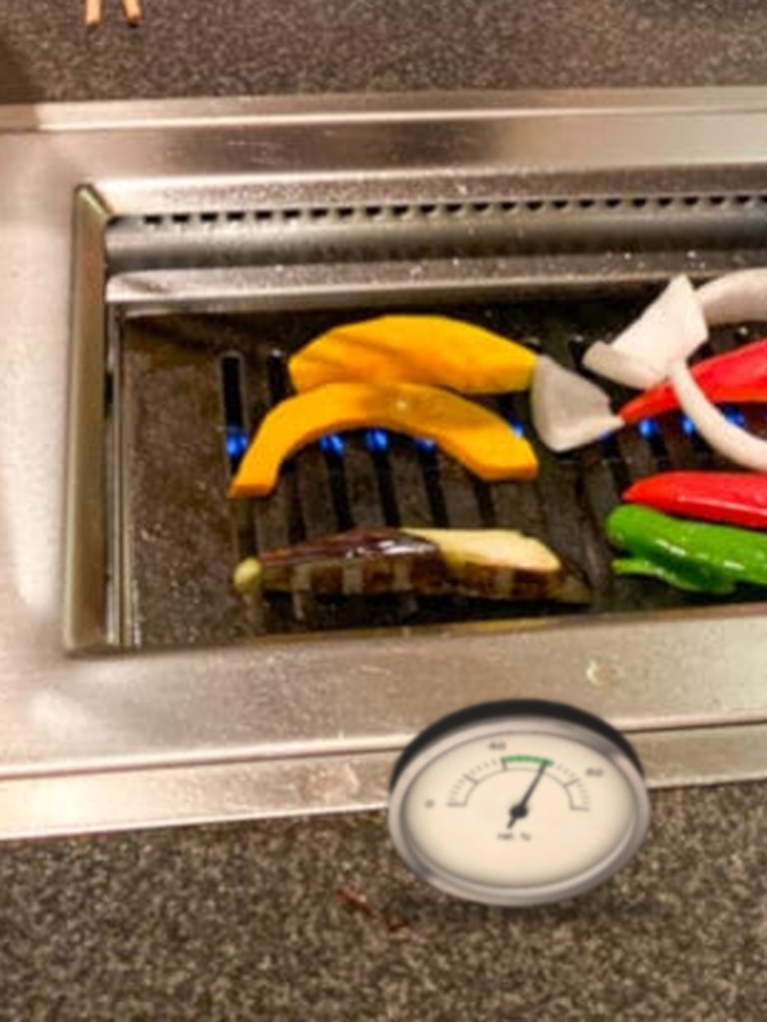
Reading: value=60 unit=%
